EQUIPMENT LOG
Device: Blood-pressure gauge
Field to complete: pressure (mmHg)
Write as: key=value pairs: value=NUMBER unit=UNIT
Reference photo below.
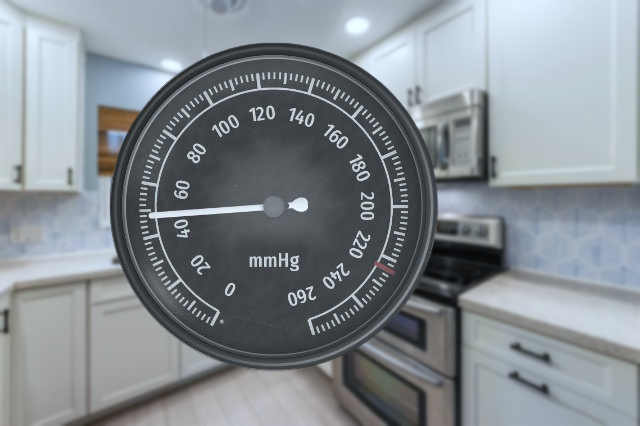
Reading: value=48 unit=mmHg
